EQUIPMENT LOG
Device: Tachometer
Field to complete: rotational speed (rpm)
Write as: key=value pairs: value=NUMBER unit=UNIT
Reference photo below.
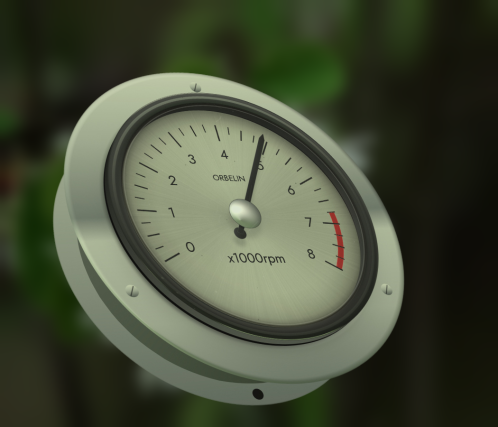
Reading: value=4875 unit=rpm
